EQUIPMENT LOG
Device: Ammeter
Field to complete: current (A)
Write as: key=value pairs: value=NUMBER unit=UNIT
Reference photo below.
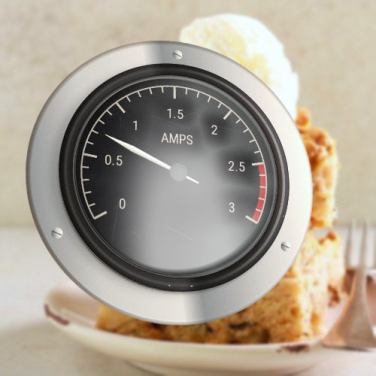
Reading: value=0.7 unit=A
